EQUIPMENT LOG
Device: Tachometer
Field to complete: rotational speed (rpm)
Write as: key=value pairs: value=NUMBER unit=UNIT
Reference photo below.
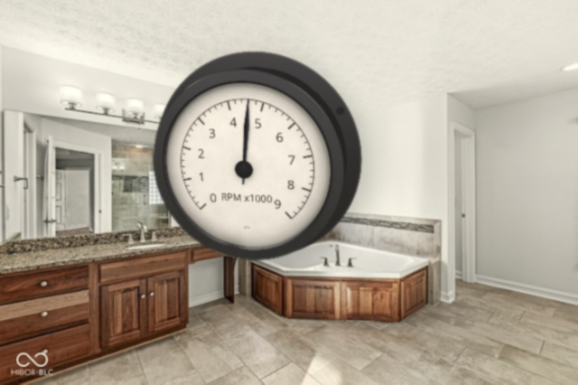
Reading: value=4600 unit=rpm
